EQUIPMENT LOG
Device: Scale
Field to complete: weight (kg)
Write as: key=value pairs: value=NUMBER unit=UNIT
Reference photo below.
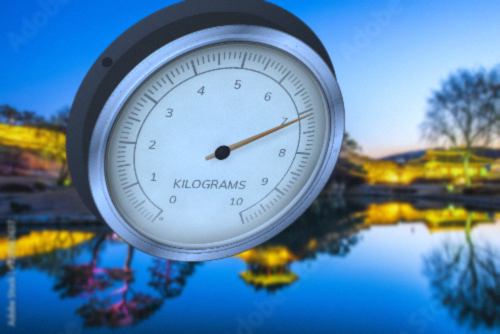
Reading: value=7 unit=kg
